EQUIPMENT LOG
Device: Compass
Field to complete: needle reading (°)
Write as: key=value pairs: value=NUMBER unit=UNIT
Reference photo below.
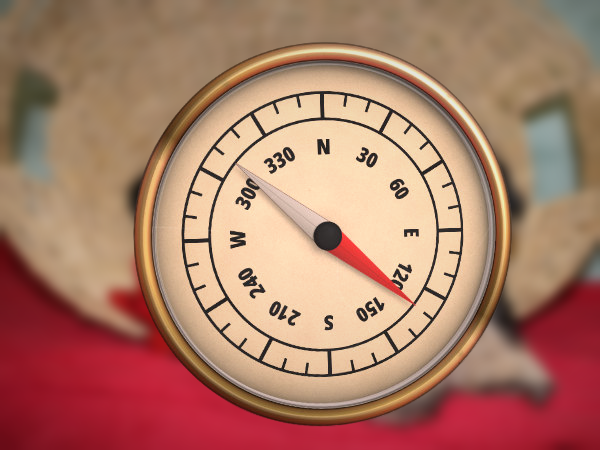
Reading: value=130 unit=°
